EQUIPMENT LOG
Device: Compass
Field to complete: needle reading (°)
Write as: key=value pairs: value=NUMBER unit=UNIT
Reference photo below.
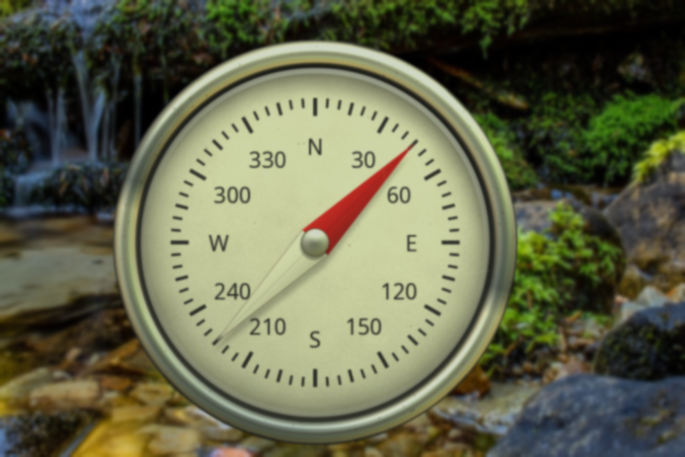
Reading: value=45 unit=°
